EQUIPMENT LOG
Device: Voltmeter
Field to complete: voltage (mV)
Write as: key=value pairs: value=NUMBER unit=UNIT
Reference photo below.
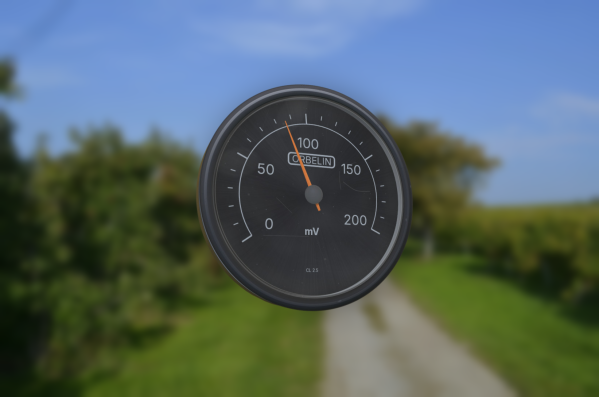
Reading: value=85 unit=mV
